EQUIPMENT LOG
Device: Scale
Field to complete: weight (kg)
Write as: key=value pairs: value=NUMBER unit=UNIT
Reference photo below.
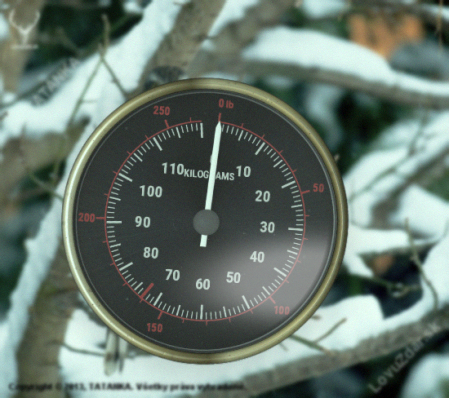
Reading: value=0 unit=kg
